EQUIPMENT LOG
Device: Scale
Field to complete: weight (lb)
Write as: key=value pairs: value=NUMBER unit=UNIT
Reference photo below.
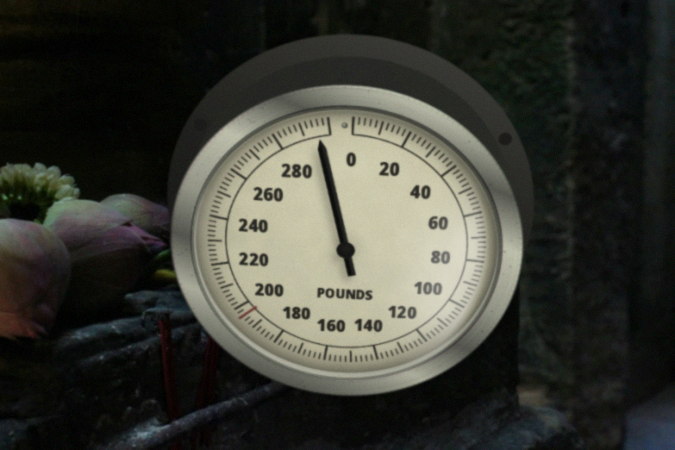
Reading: value=296 unit=lb
